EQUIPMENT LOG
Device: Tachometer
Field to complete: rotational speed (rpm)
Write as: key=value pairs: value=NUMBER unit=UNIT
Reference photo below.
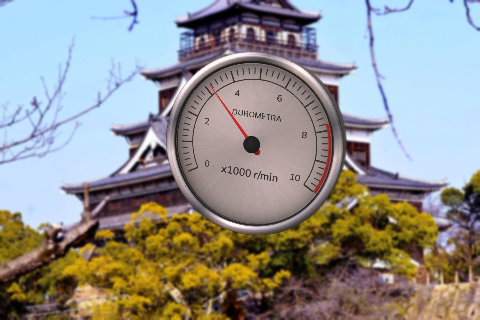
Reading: value=3200 unit=rpm
